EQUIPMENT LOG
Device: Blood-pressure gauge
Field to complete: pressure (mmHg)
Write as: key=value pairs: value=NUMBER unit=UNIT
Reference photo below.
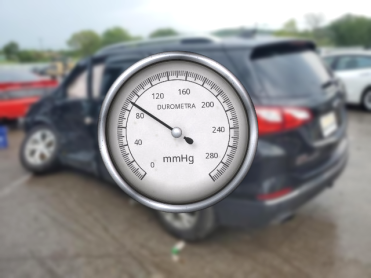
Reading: value=90 unit=mmHg
